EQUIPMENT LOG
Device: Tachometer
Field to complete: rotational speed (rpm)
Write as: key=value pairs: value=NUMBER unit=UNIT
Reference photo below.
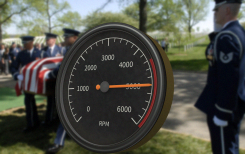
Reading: value=5000 unit=rpm
